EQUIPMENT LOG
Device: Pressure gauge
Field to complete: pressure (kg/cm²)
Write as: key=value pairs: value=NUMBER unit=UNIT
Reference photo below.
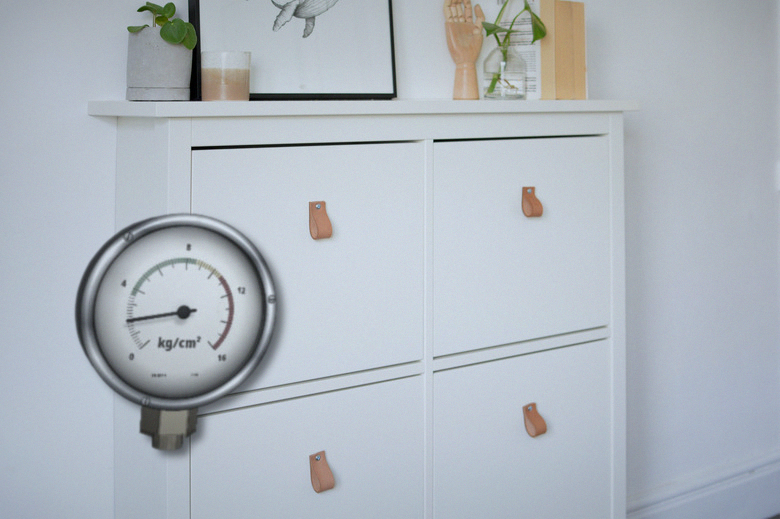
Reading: value=2 unit=kg/cm²
